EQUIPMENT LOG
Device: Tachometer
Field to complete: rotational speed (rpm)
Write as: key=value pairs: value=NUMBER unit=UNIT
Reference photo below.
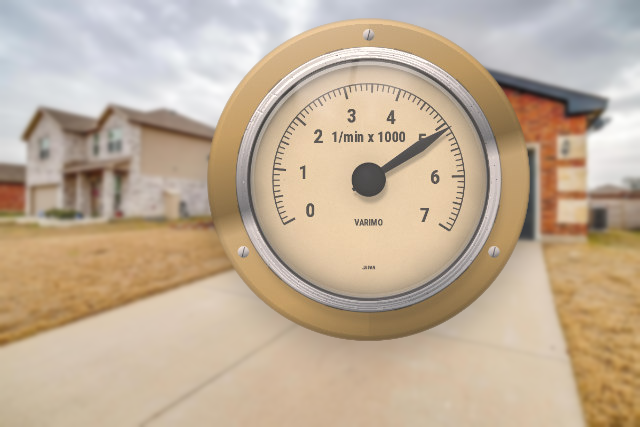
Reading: value=5100 unit=rpm
